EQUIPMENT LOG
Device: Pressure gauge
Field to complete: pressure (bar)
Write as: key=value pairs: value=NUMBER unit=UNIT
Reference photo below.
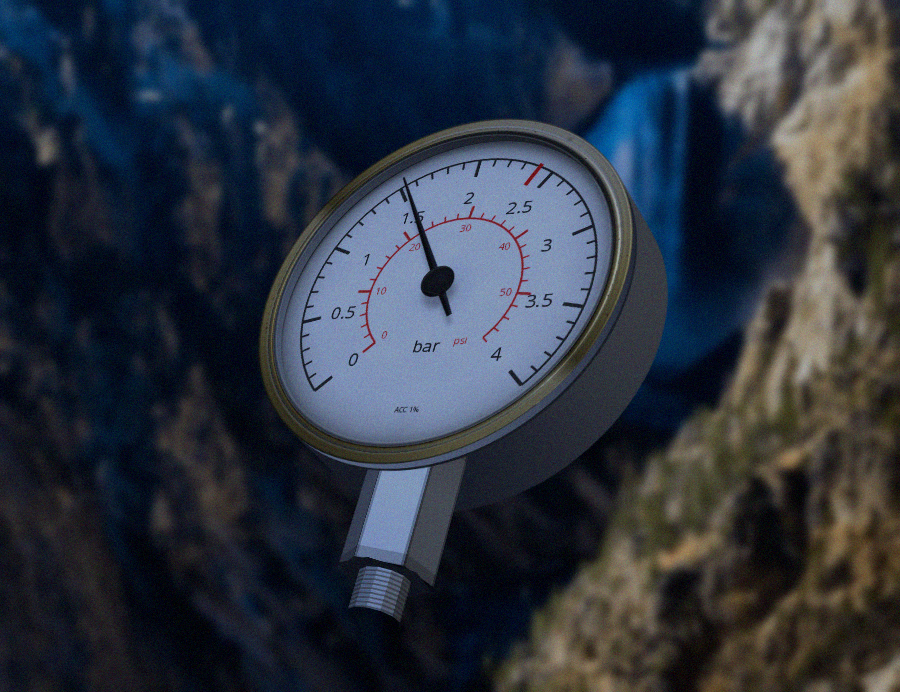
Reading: value=1.55 unit=bar
